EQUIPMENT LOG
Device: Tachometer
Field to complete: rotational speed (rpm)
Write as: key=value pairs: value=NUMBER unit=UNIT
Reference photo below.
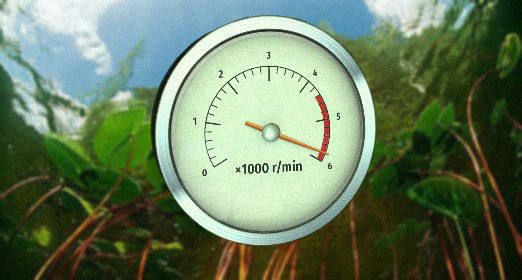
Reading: value=5800 unit=rpm
